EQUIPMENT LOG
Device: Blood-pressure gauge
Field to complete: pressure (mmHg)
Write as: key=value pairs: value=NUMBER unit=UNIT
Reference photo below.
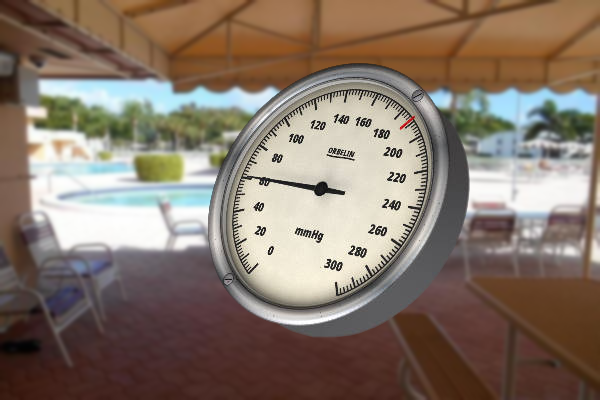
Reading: value=60 unit=mmHg
